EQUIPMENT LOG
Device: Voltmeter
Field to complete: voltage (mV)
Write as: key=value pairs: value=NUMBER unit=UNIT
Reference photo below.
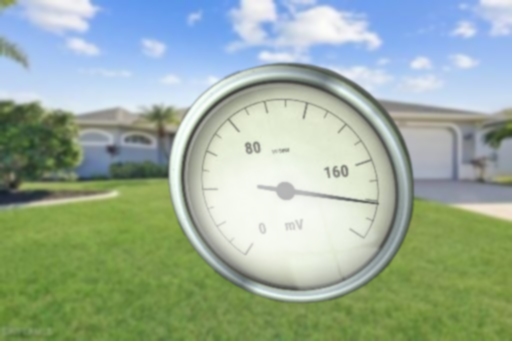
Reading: value=180 unit=mV
